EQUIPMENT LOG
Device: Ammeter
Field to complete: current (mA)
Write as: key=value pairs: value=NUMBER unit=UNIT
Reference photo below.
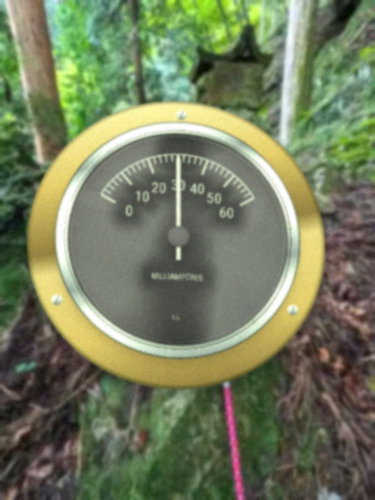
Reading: value=30 unit=mA
